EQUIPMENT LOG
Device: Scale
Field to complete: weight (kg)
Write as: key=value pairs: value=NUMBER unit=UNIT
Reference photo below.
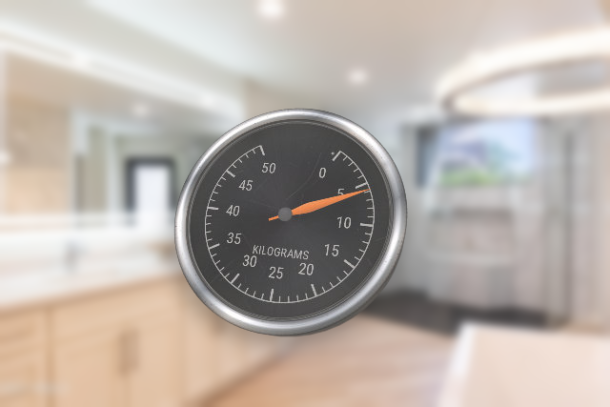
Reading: value=6 unit=kg
